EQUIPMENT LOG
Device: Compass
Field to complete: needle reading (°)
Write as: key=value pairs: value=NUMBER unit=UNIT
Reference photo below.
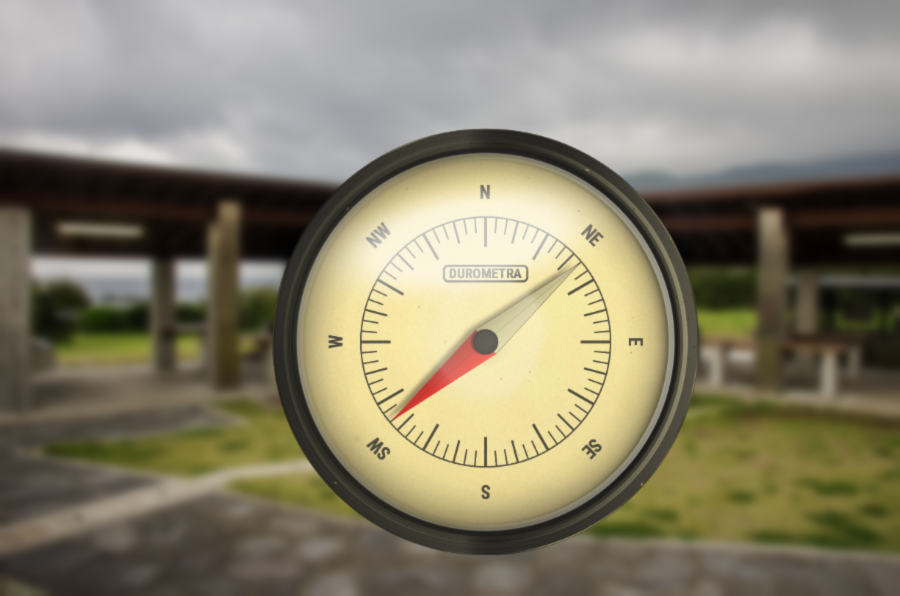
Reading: value=230 unit=°
